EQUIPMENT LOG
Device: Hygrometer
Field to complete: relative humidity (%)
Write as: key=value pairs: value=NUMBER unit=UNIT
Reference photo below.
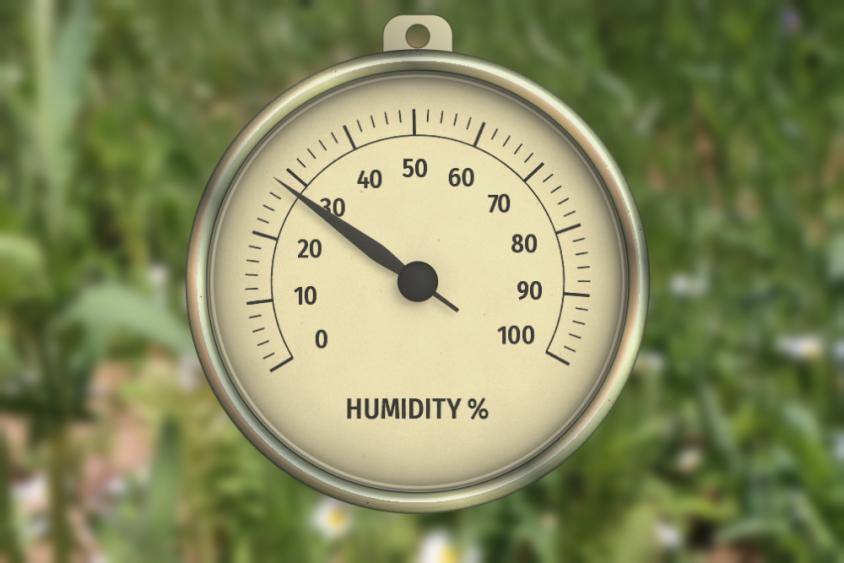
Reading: value=28 unit=%
